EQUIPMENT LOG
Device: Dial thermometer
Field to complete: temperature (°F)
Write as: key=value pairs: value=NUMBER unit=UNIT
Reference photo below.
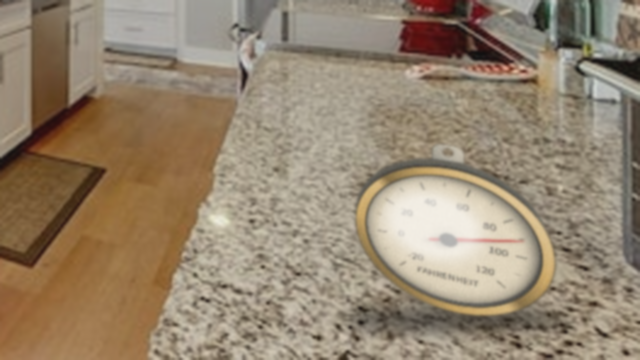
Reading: value=90 unit=°F
